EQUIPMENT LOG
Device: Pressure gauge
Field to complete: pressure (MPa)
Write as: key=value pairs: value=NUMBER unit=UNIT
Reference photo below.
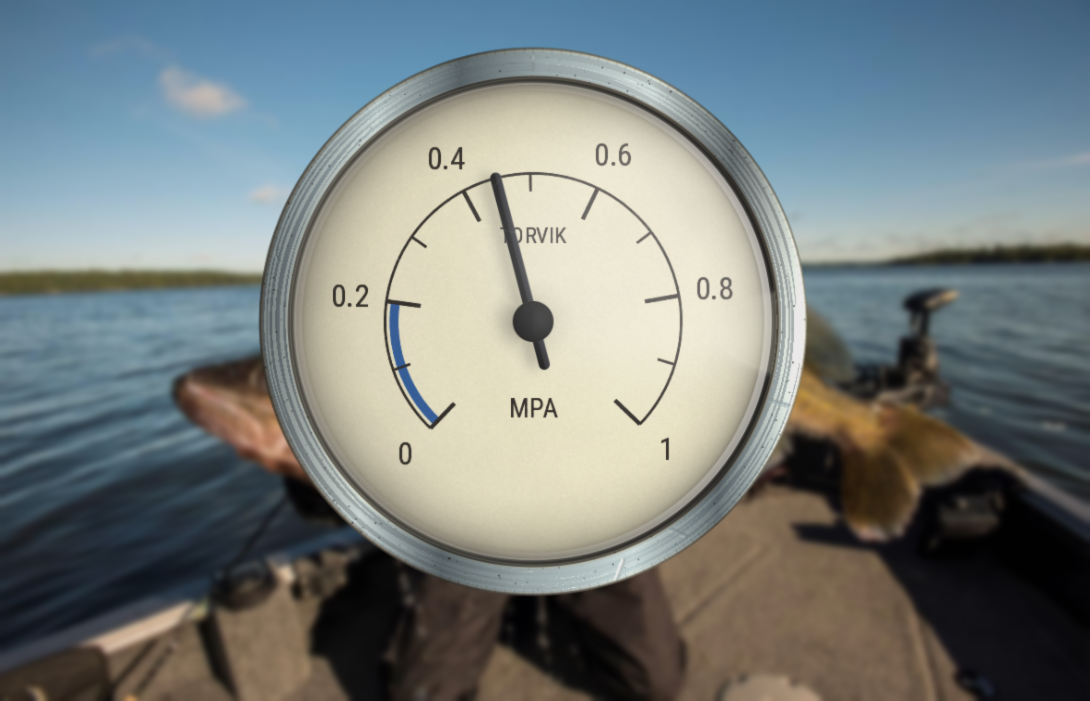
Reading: value=0.45 unit=MPa
